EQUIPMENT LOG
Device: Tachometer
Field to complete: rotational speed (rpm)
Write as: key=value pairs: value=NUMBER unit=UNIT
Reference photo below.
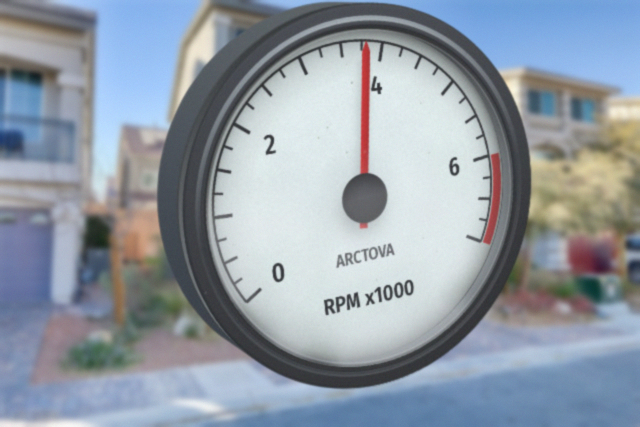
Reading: value=3750 unit=rpm
